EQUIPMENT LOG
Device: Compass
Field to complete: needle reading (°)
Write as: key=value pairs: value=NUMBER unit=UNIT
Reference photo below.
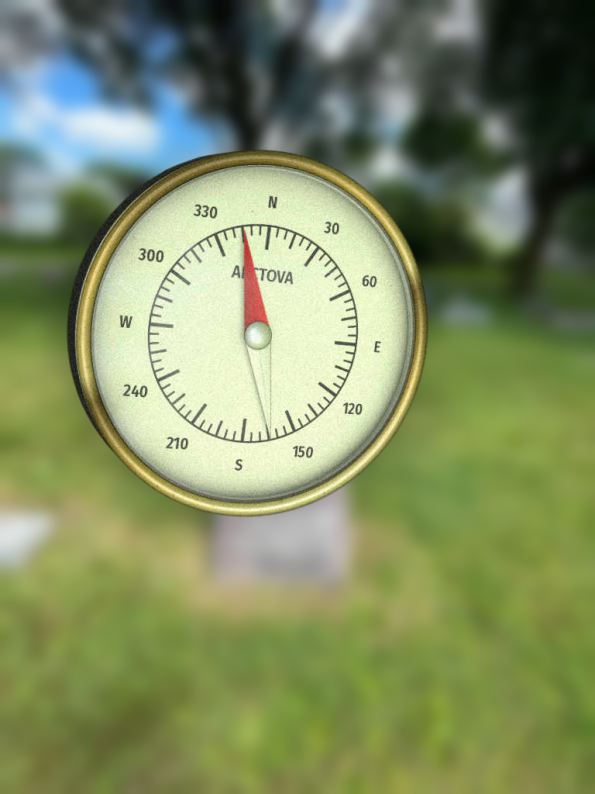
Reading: value=345 unit=°
